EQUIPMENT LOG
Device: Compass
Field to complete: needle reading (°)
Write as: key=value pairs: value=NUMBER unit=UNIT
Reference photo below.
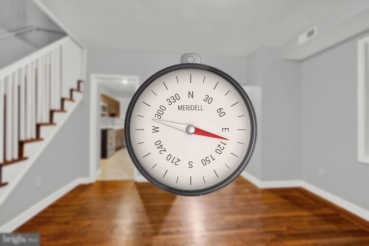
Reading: value=105 unit=°
